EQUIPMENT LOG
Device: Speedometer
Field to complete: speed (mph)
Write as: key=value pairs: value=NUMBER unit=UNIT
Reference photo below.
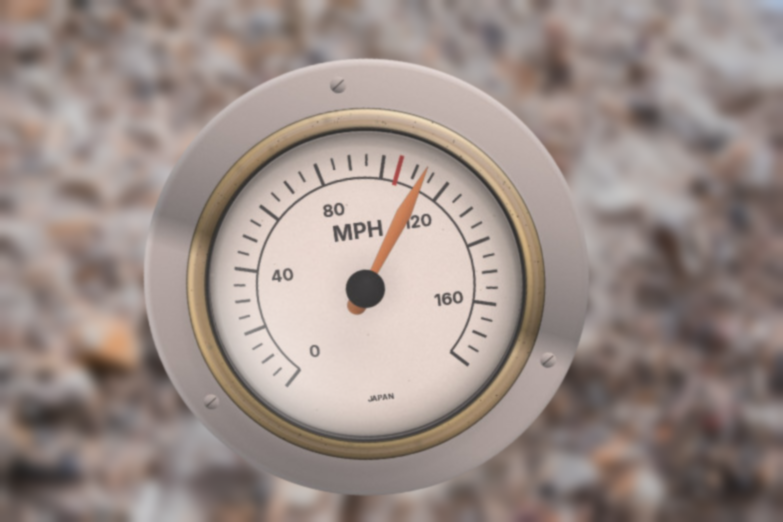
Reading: value=112.5 unit=mph
